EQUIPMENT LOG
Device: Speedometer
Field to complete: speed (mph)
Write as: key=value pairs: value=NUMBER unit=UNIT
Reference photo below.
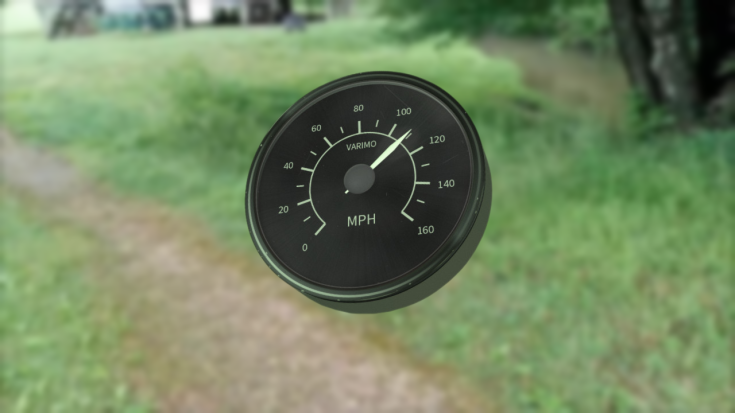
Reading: value=110 unit=mph
